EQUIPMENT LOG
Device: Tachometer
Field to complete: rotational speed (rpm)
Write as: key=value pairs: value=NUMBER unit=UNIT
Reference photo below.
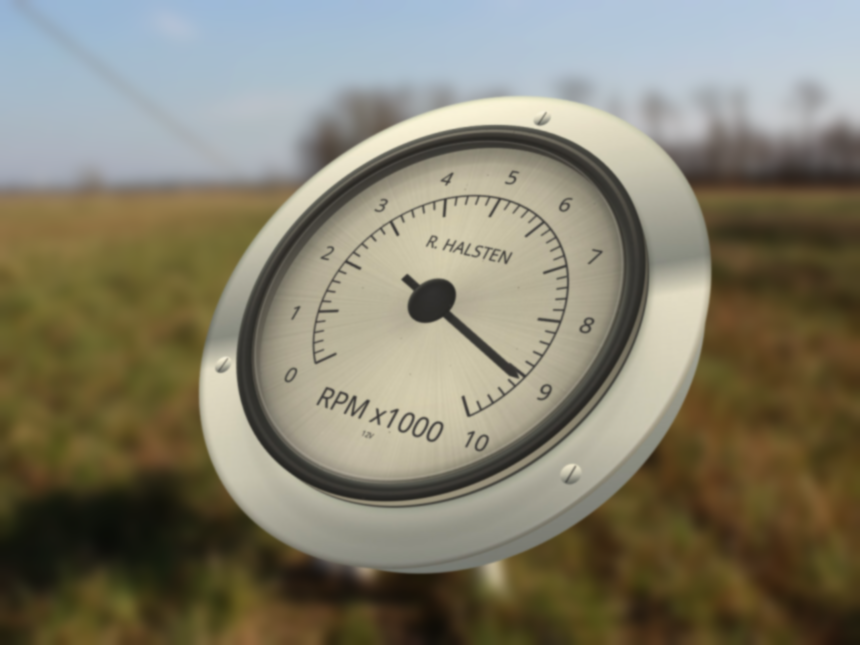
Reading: value=9100 unit=rpm
